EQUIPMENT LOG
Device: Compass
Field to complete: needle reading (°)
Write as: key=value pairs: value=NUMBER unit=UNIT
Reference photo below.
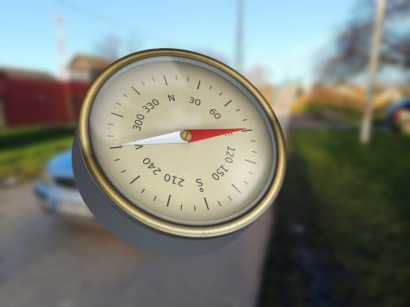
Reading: value=90 unit=°
